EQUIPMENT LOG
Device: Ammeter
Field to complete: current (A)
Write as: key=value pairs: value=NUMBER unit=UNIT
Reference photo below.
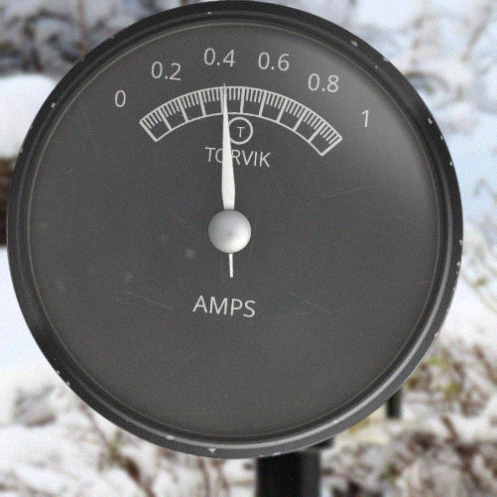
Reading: value=0.42 unit=A
